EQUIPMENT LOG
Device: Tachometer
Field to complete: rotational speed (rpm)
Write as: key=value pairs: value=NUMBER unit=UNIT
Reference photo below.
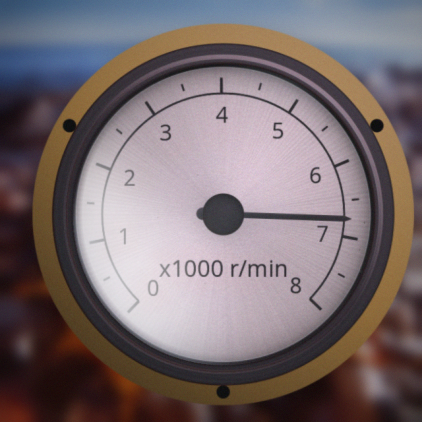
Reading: value=6750 unit=rpm
